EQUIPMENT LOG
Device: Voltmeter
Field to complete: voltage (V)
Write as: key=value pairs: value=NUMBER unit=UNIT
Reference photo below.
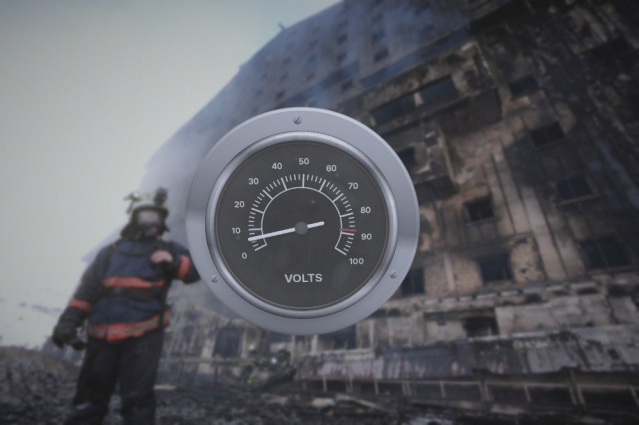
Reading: value=6 unit=V
